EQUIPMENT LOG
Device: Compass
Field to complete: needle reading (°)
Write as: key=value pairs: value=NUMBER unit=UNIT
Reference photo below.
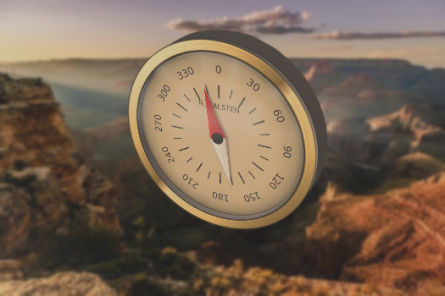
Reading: value=345 unit=°
